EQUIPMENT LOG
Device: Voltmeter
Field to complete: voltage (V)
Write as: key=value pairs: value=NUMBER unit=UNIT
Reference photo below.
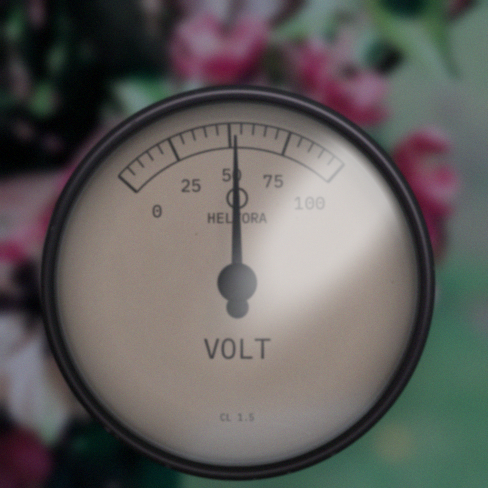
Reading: value=52.5 unit=V
